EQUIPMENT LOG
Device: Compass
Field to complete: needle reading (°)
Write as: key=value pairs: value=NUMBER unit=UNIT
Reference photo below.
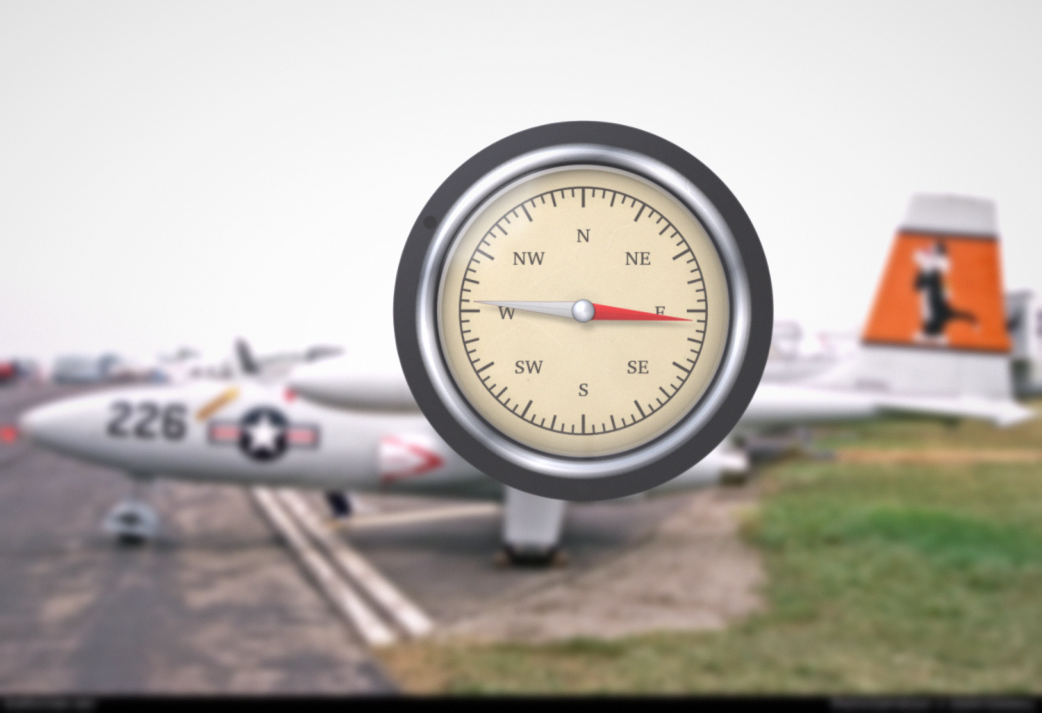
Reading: value=95 unit=°
